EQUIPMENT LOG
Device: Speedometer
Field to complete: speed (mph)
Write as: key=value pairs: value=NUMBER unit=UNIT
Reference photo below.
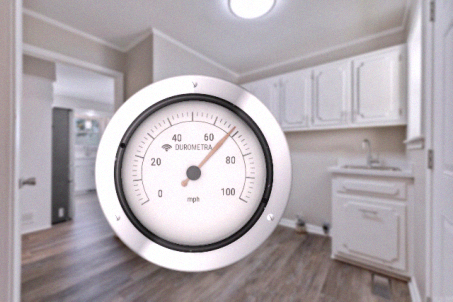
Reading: value=68 unit=mph
